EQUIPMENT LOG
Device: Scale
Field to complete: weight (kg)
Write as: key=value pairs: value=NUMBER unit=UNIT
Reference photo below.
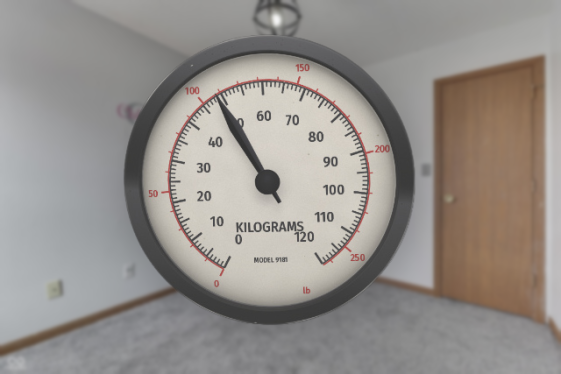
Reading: value=49 unit=kg
